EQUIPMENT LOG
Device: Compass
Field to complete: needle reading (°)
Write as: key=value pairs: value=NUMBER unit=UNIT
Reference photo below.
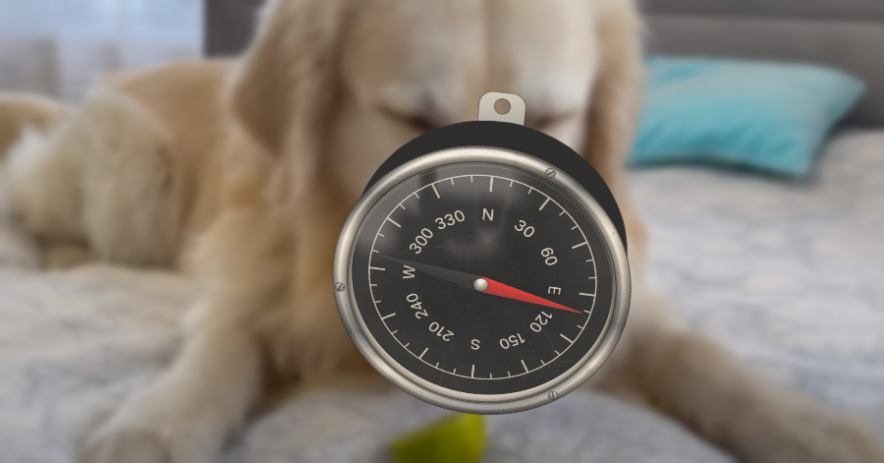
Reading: value=100 unit=°
